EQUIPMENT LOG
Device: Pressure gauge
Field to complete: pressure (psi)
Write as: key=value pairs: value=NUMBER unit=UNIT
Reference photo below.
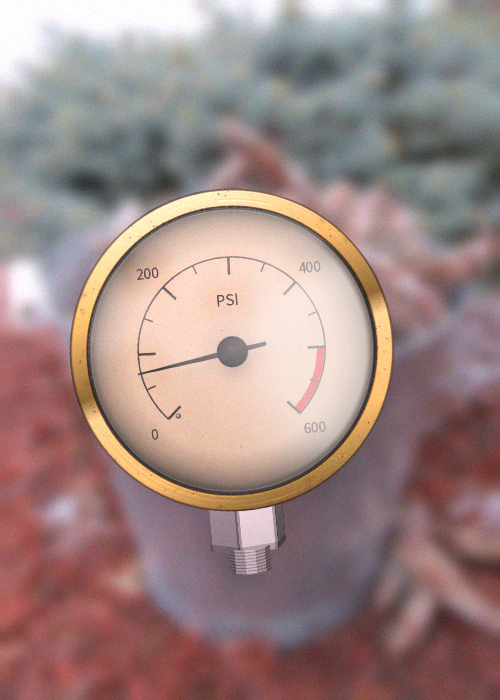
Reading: value=75 unit=psi
